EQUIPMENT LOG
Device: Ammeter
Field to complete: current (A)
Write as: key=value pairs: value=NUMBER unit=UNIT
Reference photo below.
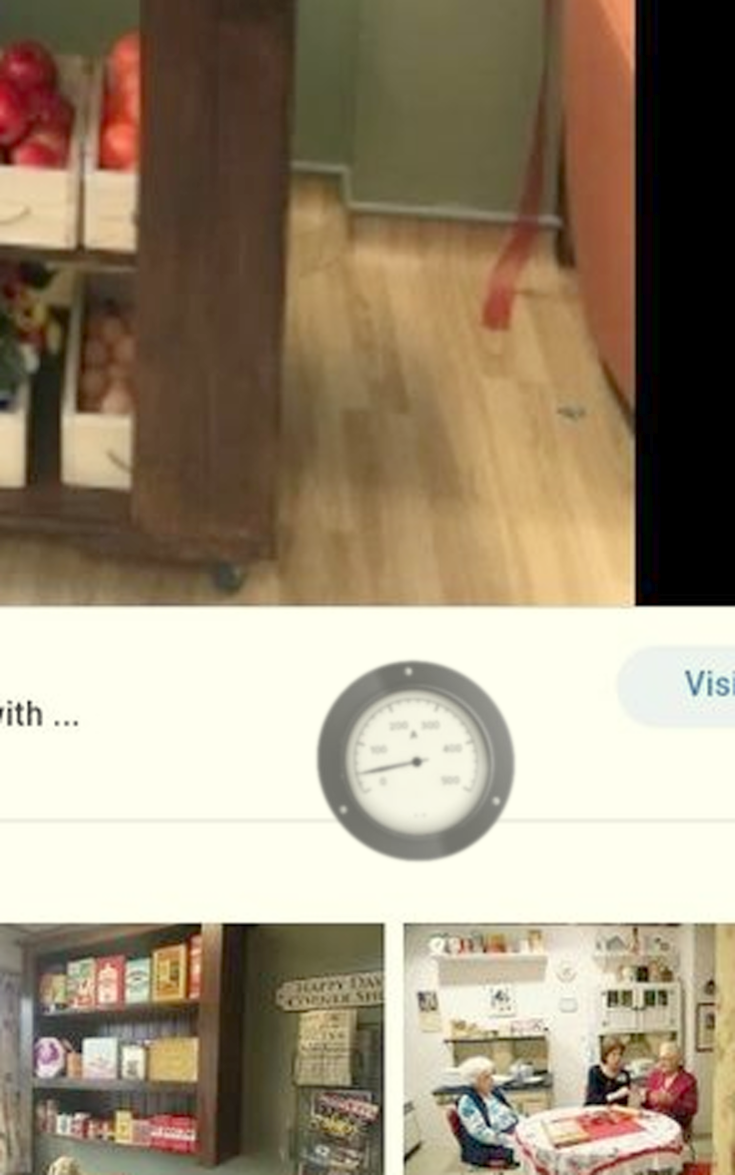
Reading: value=40 unit=A
